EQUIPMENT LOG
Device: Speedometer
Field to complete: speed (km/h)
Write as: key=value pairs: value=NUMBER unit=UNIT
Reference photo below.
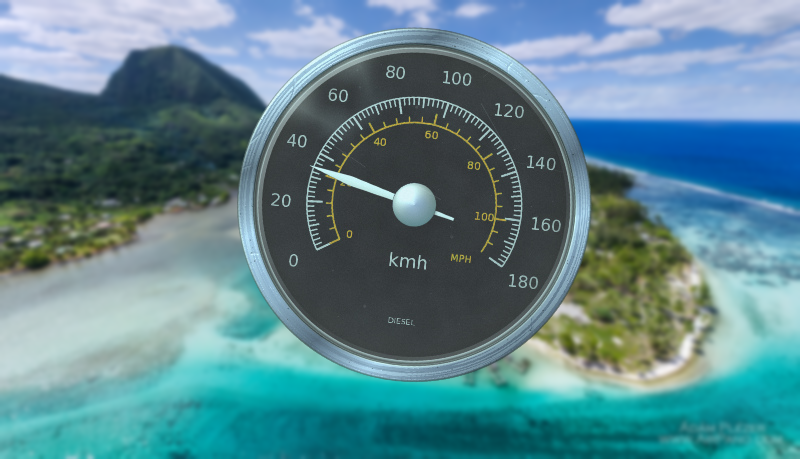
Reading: value=34 unit=km/h
